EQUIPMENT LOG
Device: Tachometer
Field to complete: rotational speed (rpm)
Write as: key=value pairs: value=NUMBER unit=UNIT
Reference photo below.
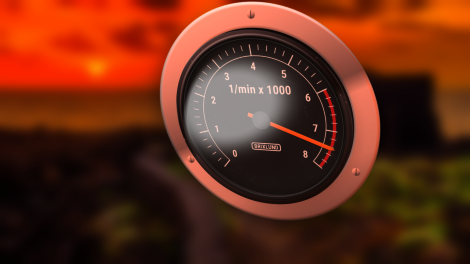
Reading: value=7400 unit=rpm
